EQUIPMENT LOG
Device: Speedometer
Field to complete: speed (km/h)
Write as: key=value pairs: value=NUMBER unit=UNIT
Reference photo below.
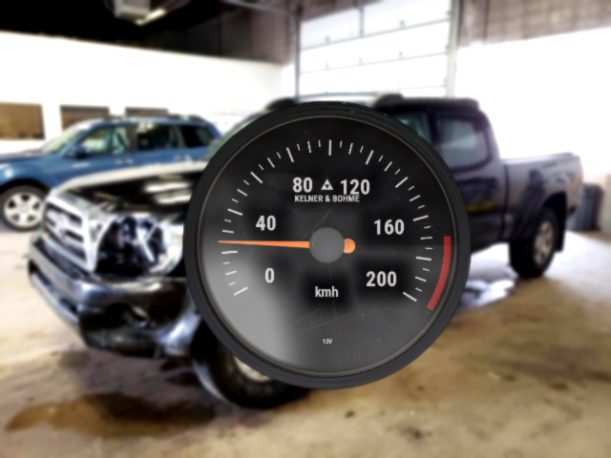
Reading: value=25 unit=km/h
